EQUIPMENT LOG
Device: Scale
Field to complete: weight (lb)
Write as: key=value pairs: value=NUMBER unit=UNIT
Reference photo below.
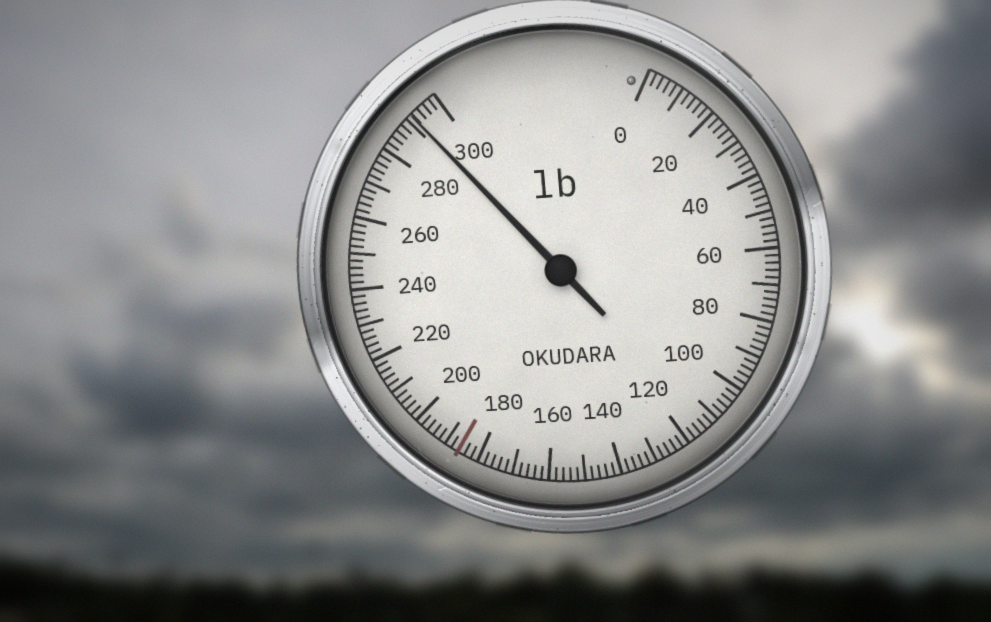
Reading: value=292 unit=lb
